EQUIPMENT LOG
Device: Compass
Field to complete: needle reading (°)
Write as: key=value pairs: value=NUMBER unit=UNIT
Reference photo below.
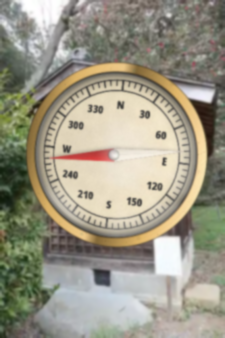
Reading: value=260 unit=°
